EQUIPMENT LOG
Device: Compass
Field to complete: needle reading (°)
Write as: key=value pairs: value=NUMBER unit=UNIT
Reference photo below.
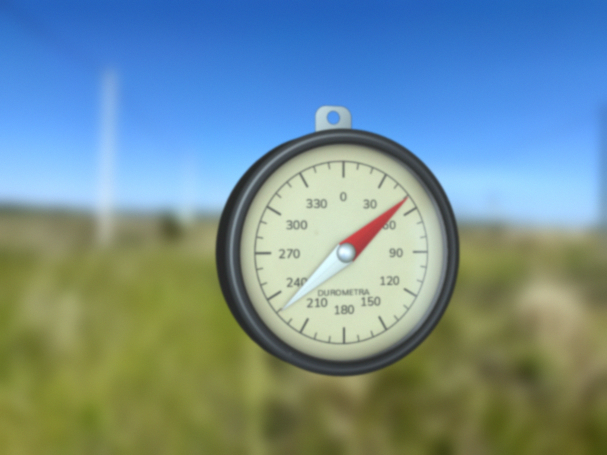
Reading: value=50 unit=°
